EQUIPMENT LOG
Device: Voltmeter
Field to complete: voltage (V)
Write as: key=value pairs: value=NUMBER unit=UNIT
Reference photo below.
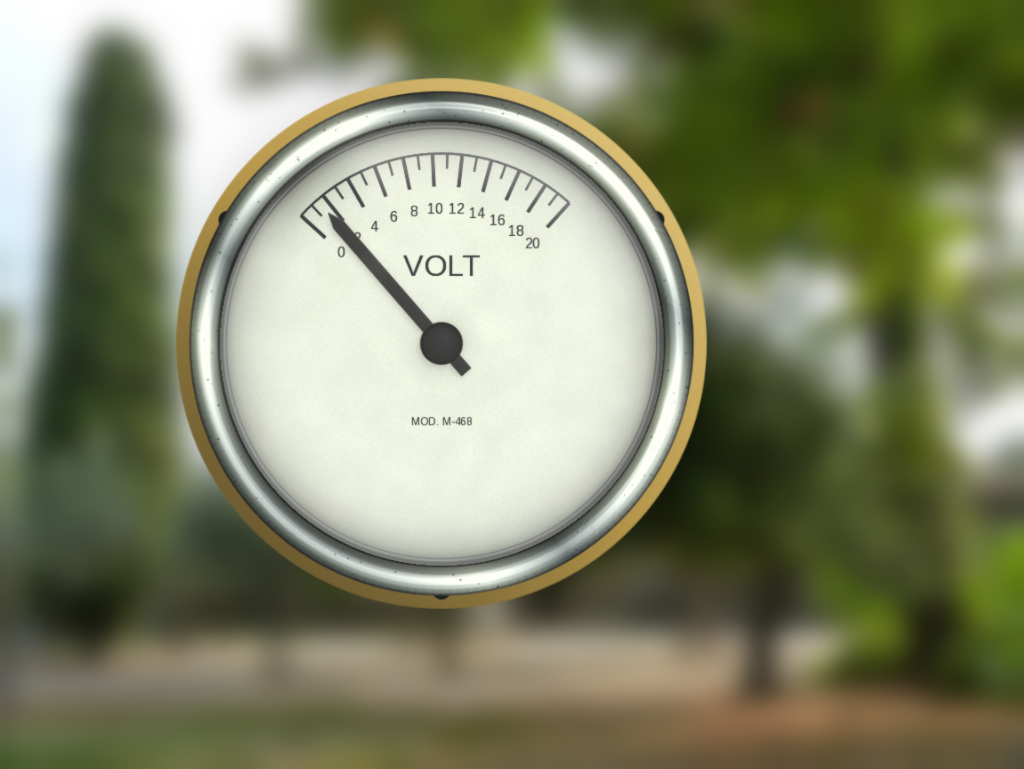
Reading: value=1.5 unit=V
